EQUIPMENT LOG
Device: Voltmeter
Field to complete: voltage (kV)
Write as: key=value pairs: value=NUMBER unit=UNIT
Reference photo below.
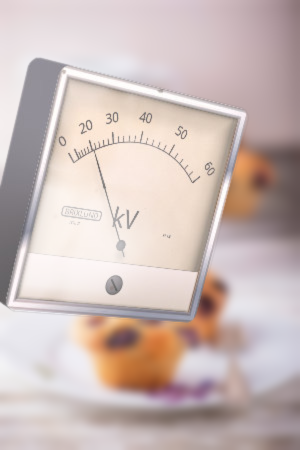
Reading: value=20 unit=kV
